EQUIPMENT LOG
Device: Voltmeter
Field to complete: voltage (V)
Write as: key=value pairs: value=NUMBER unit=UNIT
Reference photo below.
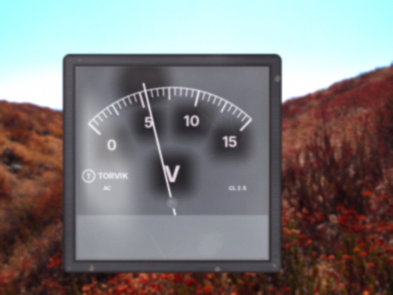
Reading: value=5.5 unit=V
